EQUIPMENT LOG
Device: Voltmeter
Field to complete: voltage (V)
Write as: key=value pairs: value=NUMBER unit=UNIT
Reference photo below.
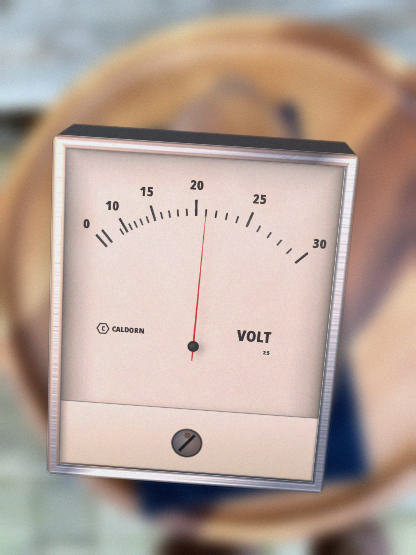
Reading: value=21 unit=V
